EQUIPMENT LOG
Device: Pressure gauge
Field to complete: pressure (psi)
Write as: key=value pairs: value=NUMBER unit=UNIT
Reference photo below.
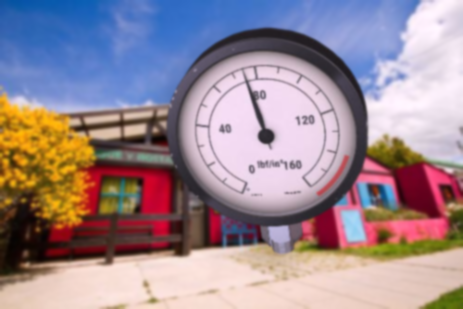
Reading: value=75 unit=psi
